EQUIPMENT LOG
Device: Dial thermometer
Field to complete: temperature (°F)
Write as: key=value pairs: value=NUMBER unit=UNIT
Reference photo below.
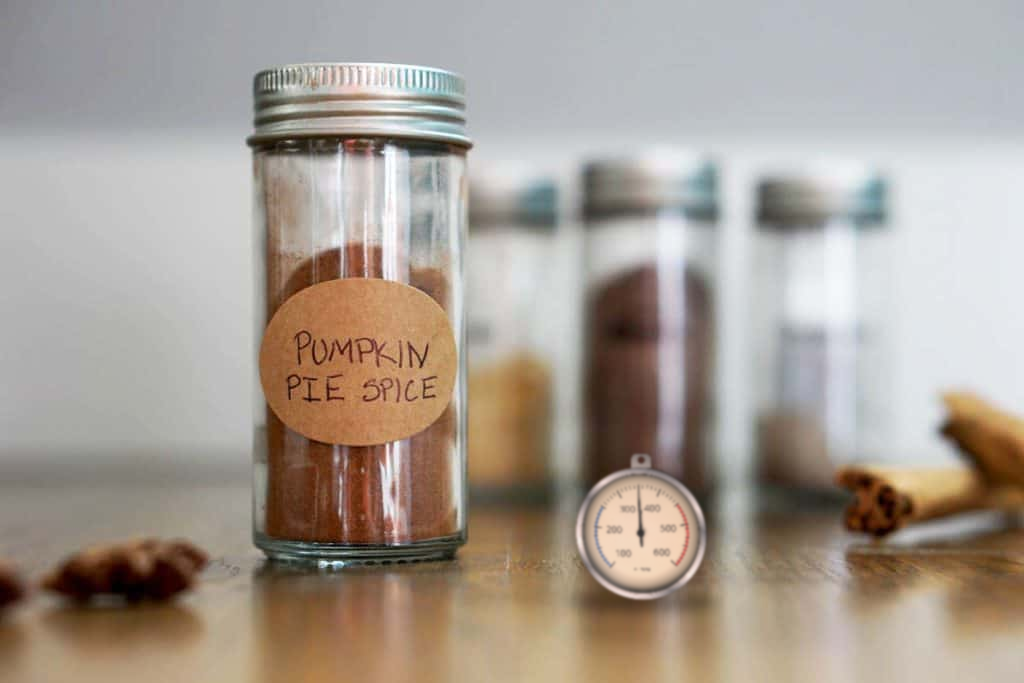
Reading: value=350 unit=°F
